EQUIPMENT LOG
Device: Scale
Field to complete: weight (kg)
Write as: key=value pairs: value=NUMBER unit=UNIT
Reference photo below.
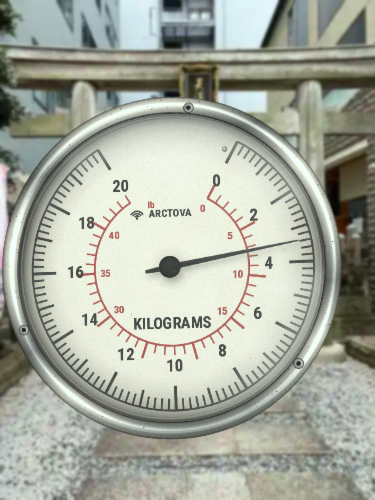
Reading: value=3.4 unit=kg
